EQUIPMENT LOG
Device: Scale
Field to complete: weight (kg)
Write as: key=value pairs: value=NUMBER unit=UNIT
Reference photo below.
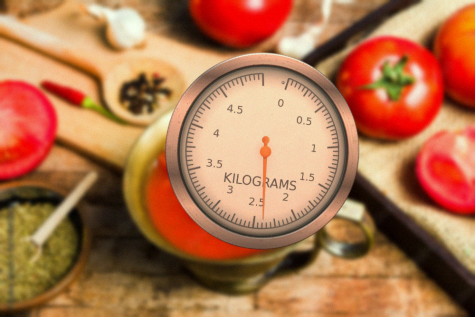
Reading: value=2.4 unit=kg
